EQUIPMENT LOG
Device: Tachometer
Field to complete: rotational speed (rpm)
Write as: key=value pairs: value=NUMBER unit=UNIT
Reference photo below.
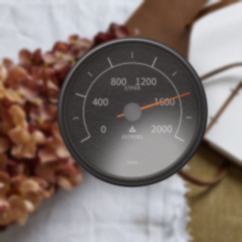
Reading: value=1600 unit=rpm
